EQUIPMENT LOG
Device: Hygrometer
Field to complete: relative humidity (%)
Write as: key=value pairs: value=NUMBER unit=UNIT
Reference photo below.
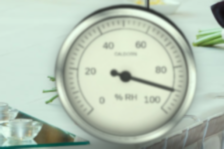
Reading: value=90 unit=%
